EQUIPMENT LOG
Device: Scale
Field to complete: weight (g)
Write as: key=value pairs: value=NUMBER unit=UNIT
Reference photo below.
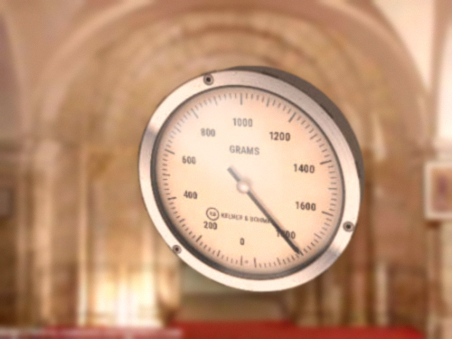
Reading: value=1800 unit=g
